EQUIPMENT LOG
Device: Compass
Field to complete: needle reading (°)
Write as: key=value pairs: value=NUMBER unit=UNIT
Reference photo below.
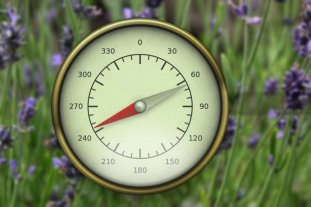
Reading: value=245 unit=°
